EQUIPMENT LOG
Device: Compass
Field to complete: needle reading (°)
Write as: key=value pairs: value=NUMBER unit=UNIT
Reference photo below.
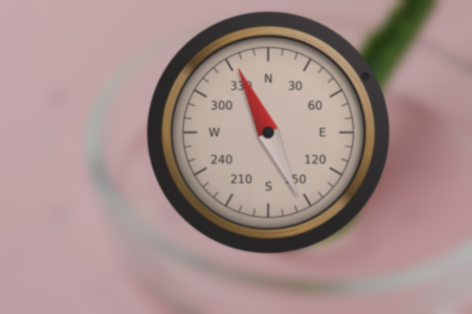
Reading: value=335 unit=°
